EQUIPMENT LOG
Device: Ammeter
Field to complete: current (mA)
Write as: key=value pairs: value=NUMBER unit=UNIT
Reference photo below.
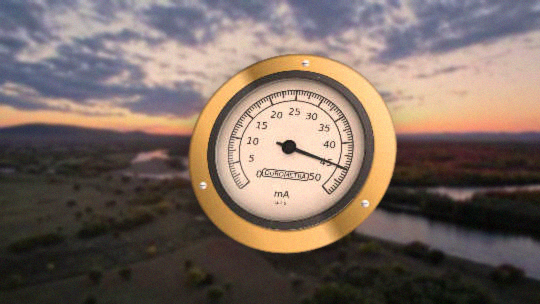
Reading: value=45 unit=mA
